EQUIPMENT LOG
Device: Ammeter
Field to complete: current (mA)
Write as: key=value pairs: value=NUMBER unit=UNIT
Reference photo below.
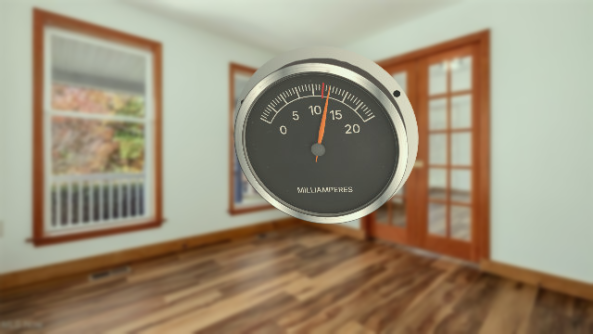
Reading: value=12.5 unit=mA
